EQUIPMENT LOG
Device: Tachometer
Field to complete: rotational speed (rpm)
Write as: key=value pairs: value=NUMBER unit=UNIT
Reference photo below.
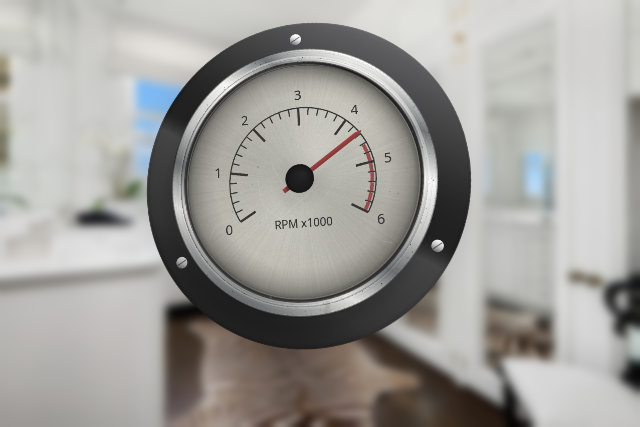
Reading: value=4400 unit=rpm
